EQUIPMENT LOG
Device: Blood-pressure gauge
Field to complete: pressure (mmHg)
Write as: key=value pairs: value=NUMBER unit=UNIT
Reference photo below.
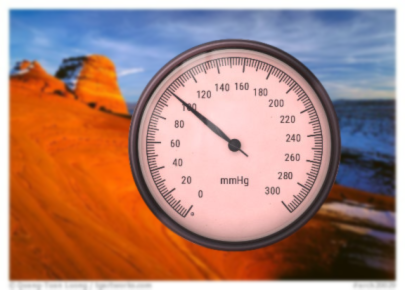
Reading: value=100 unit=mmHg
